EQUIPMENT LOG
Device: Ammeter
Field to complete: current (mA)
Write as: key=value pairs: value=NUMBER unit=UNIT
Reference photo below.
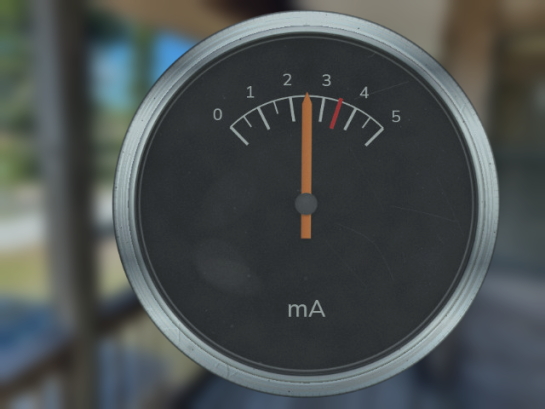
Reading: value=2.5 unit=mA
